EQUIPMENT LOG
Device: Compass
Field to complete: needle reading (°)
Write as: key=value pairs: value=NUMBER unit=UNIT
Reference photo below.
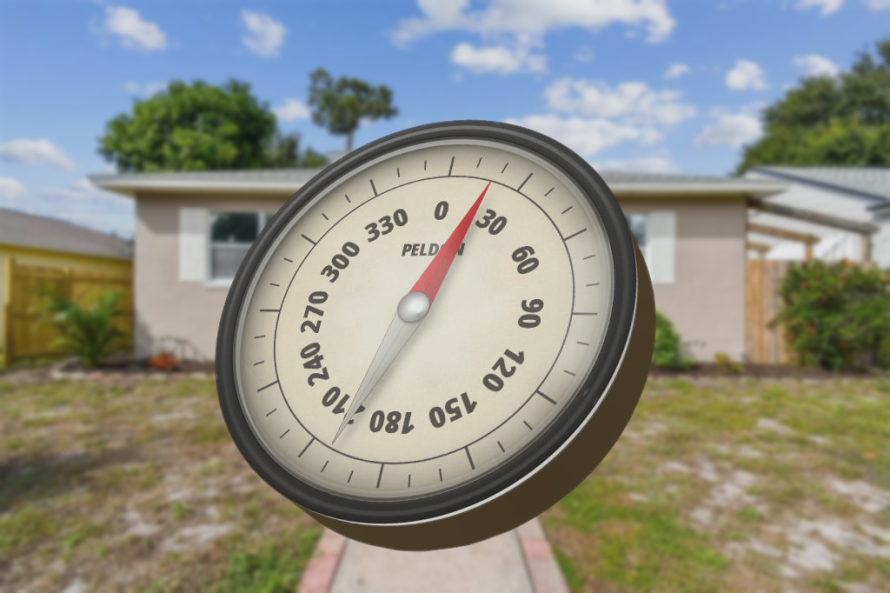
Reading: value=20 unit=°
